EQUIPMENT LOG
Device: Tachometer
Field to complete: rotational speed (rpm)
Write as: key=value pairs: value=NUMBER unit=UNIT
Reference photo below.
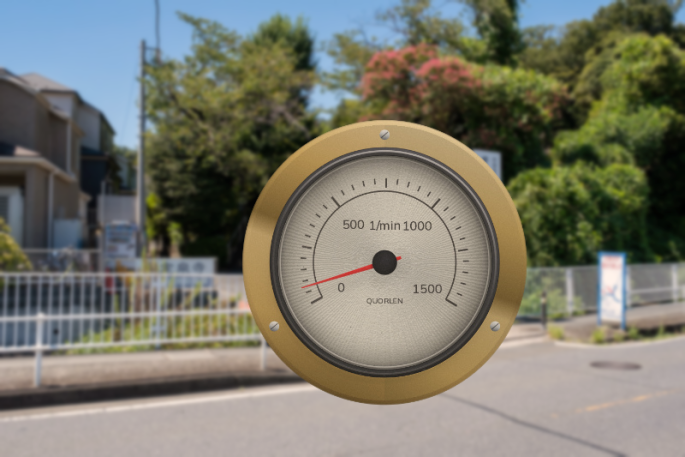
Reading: value=75 unit=rpm
